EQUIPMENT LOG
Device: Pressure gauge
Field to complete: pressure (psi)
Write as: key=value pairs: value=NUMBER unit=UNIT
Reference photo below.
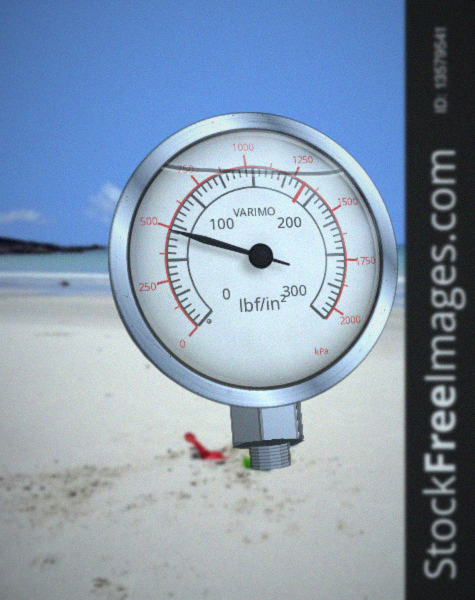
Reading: value=70 unit=psi
